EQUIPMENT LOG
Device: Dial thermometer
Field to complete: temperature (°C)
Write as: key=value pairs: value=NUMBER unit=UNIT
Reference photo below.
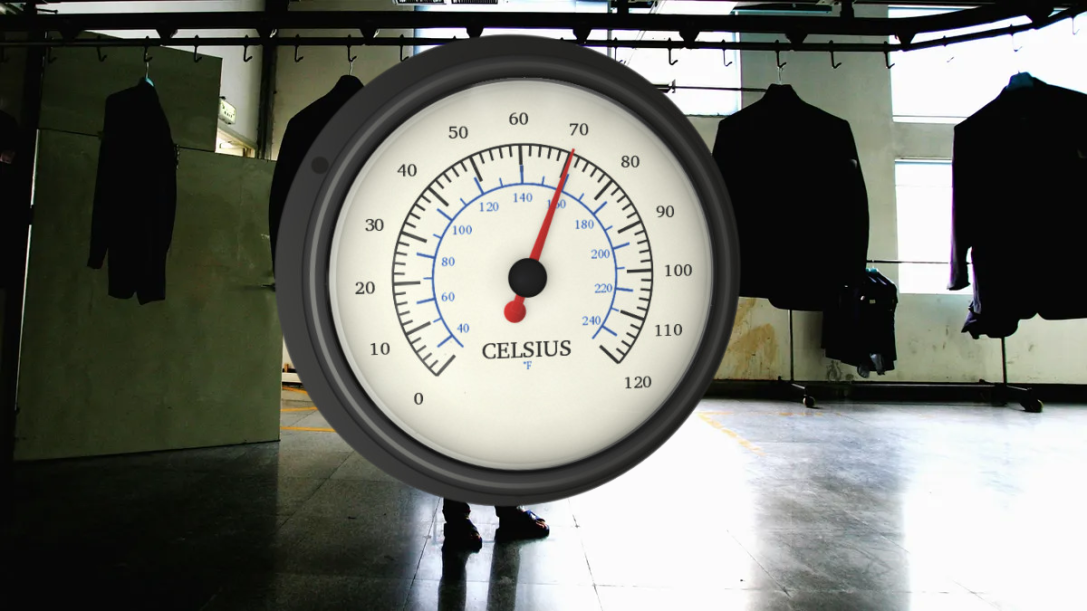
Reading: value=70 unit=°C
